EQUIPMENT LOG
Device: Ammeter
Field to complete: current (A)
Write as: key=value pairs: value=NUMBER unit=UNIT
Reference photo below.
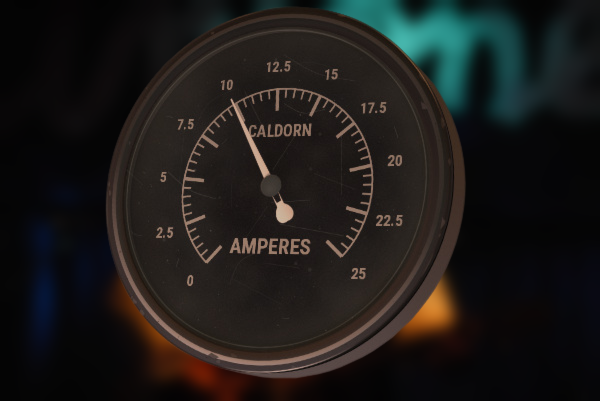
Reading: value=10 unit=A
